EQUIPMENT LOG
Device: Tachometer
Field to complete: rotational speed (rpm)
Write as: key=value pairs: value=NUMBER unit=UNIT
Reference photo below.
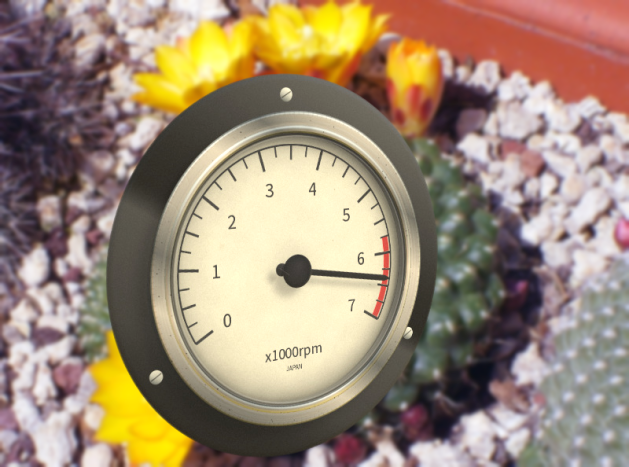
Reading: value=6375 unit=rpm
